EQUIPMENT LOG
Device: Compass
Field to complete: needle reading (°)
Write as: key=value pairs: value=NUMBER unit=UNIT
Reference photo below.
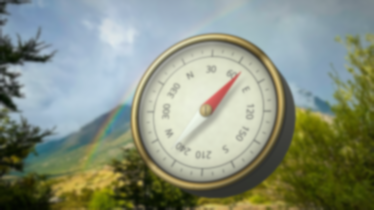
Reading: value=70 unit=°
